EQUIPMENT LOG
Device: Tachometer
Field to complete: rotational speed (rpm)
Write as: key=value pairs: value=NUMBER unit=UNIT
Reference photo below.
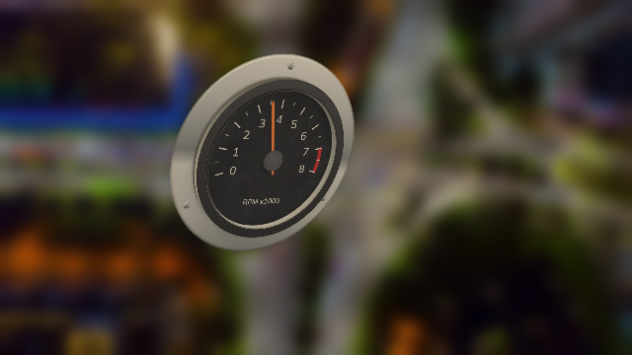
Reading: value=3500 unit=rpm
